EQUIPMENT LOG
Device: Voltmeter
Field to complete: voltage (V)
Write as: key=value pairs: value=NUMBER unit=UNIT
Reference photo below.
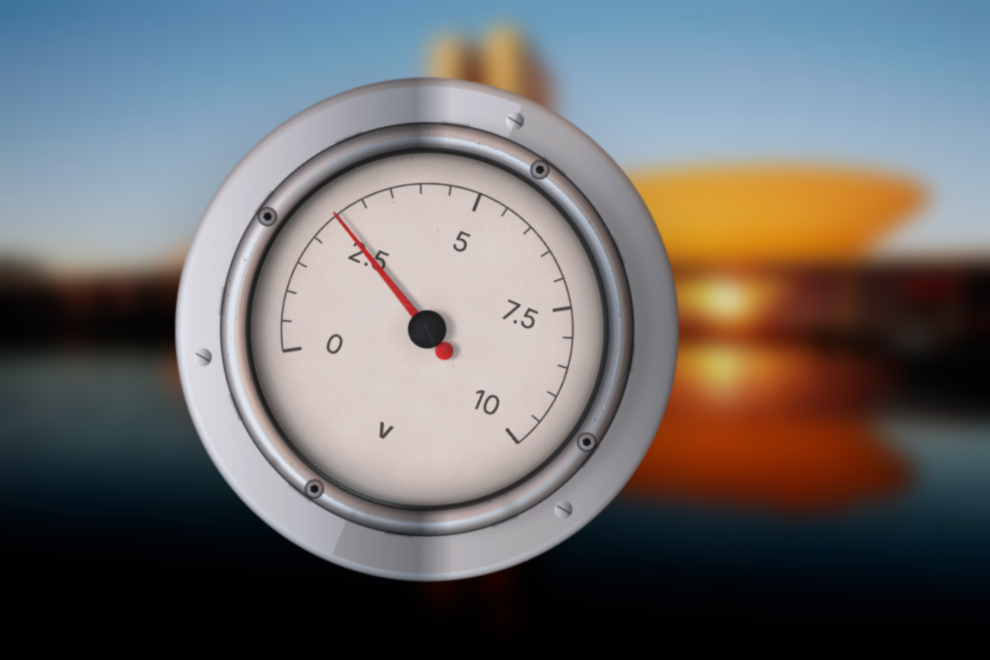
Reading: value=2.5 unit=V
